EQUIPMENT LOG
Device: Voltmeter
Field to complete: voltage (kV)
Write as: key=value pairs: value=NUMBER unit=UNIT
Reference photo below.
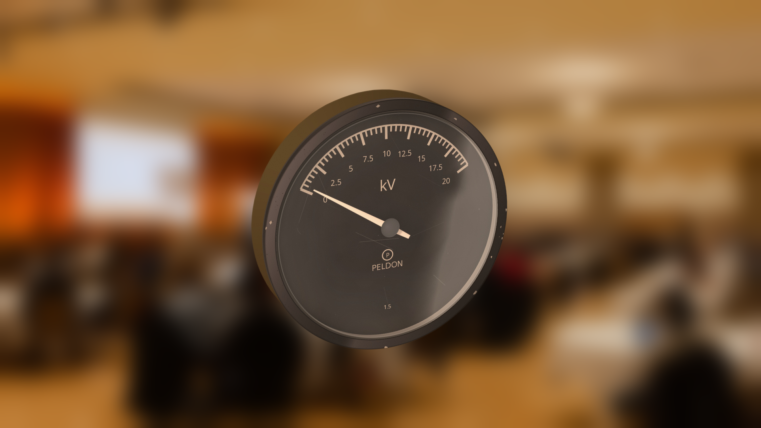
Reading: value=0.5 unit=kV
